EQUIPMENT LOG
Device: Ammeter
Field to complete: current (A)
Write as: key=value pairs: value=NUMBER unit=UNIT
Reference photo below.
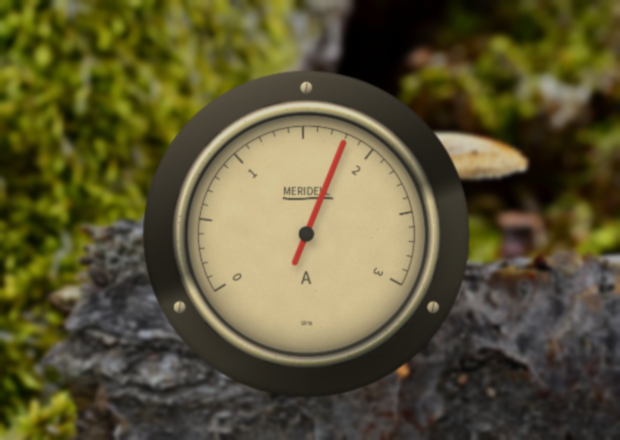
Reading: value=1.8 unit=A
